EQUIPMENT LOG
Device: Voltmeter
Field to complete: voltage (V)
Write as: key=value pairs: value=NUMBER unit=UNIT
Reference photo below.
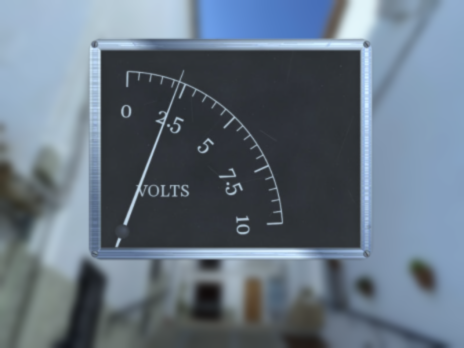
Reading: value=2.25 unit=V
